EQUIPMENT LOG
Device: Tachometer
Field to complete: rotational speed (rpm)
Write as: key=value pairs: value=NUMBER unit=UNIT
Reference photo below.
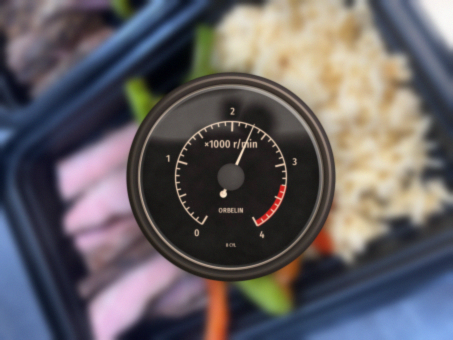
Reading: value=2300 unit=rpm
